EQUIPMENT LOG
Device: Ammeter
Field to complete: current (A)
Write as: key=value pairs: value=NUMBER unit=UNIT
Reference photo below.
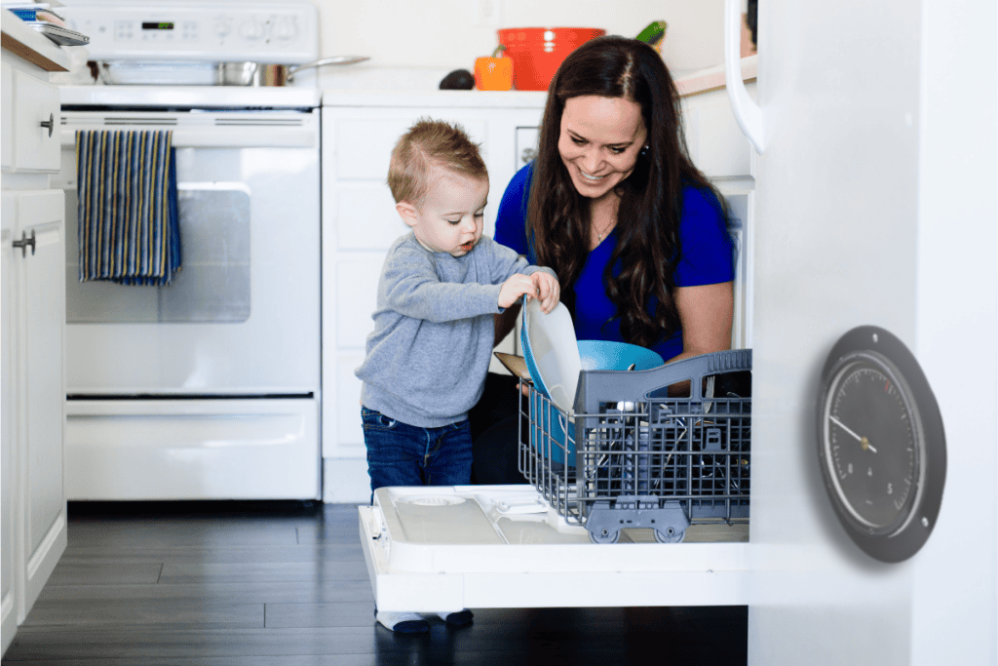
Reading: value=1 unit=A
